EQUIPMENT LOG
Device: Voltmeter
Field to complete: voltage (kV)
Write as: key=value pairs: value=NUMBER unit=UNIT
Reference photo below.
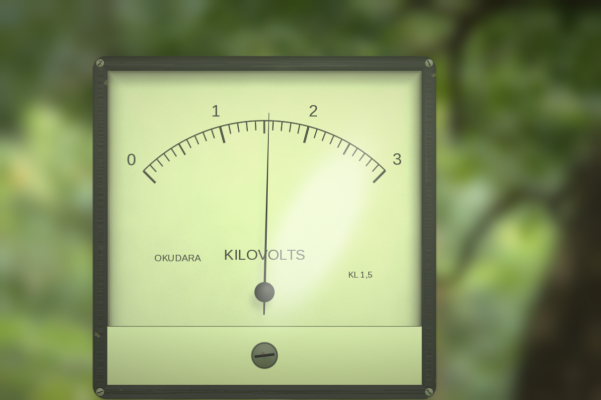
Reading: value=1.55 unit=kV
